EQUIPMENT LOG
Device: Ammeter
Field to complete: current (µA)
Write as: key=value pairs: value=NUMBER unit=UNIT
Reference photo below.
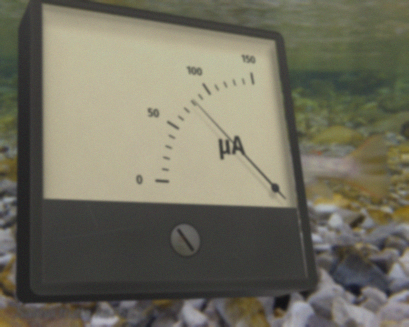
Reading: value=80 unit=µA
